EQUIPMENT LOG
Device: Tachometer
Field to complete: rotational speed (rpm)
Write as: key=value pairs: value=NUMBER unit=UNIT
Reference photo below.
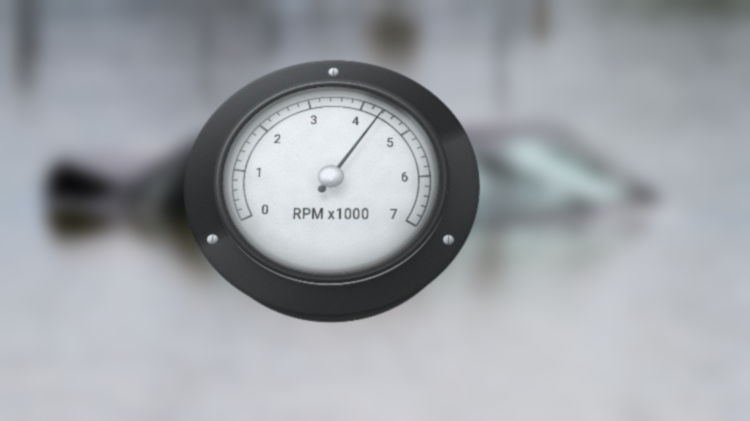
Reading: value=4400 unit=rpm
